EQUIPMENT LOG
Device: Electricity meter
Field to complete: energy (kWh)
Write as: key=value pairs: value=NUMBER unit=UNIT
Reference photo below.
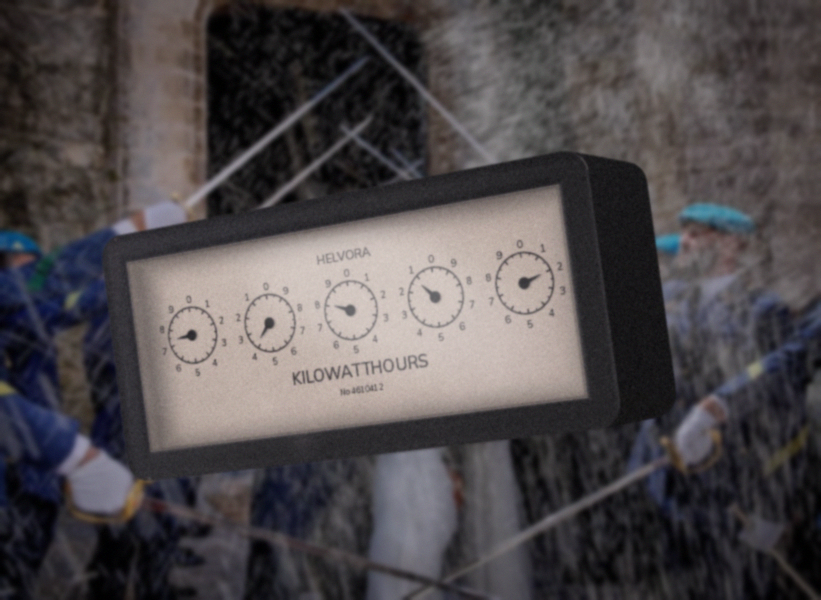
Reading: value=73812 unit=kWh
